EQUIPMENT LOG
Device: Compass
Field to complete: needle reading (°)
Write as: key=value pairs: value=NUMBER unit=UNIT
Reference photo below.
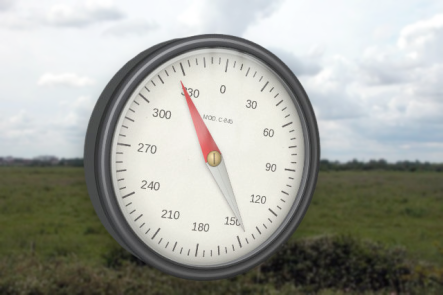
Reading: value=325 unit=°
